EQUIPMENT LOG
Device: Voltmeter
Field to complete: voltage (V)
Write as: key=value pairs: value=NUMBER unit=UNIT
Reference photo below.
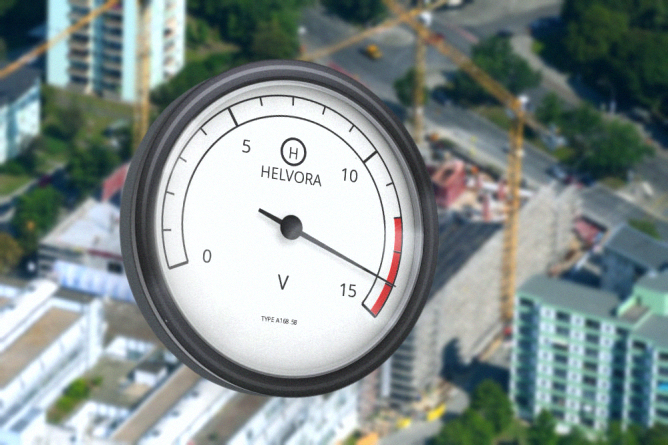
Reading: value=14 unit=V
